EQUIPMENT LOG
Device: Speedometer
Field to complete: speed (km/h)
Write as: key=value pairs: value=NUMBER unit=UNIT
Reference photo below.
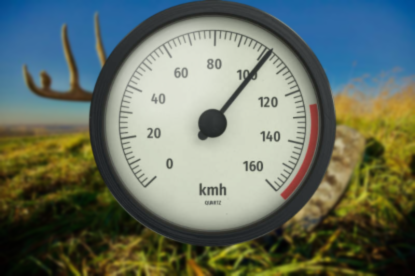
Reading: value=102 unit=km/h
